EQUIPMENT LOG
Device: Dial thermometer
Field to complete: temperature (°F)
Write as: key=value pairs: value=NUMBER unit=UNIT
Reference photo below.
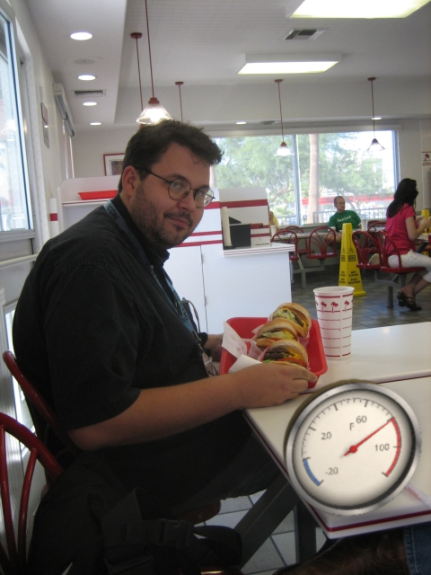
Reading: value=80 unit=°F
